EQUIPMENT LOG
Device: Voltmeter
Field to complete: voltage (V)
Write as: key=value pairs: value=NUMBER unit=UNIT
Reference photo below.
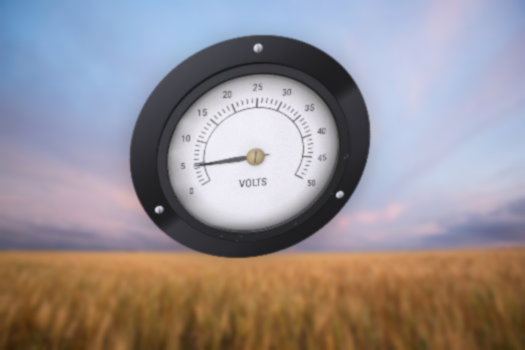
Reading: value=5 unit=V
